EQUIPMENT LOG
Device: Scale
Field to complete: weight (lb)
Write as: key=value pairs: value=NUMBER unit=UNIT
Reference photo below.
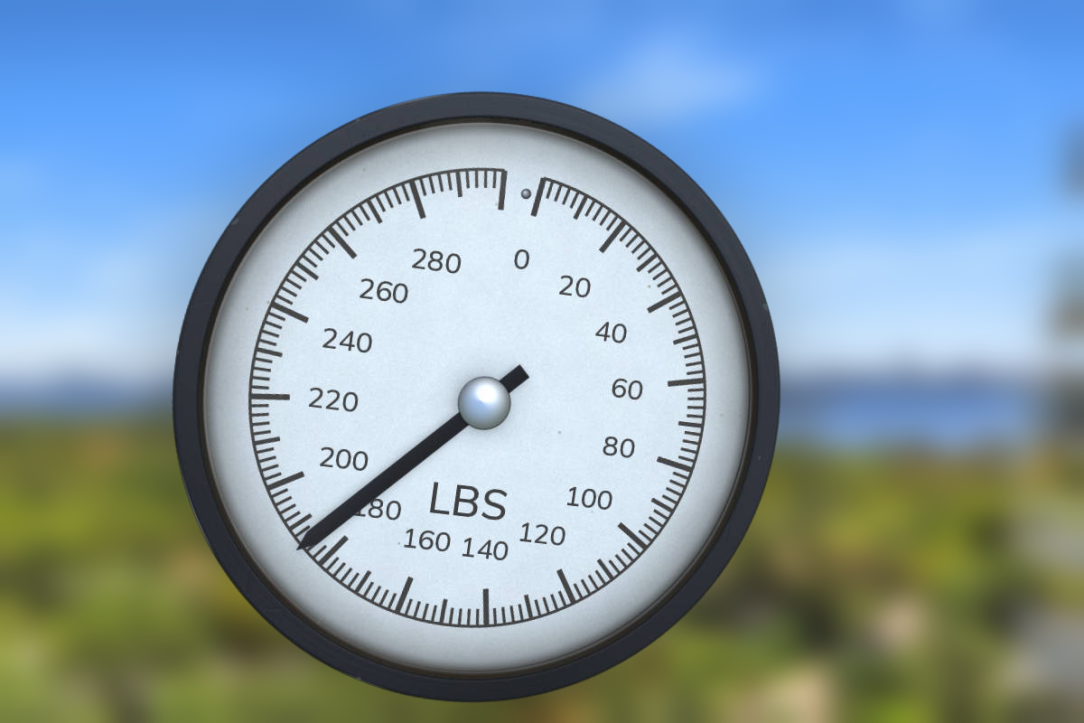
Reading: value=186 unit=lb
